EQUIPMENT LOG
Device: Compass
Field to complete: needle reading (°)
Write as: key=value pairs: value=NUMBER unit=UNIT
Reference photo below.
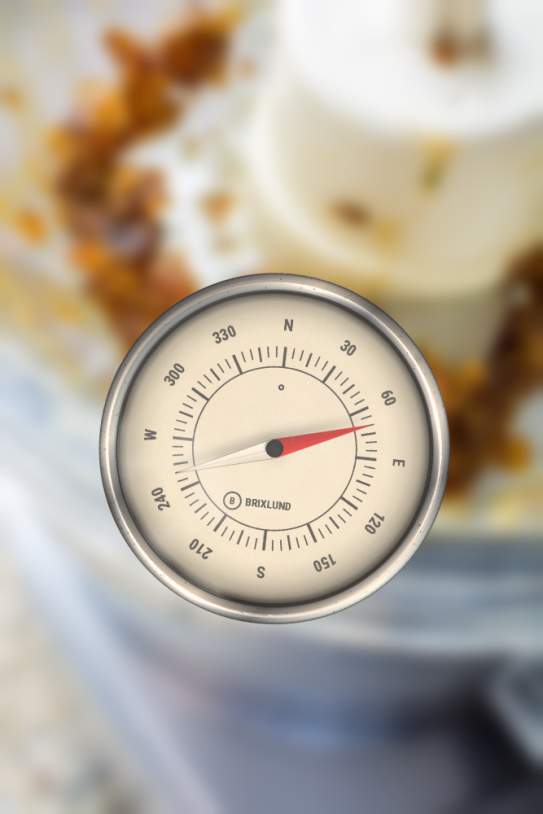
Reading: value=70 unit=°
